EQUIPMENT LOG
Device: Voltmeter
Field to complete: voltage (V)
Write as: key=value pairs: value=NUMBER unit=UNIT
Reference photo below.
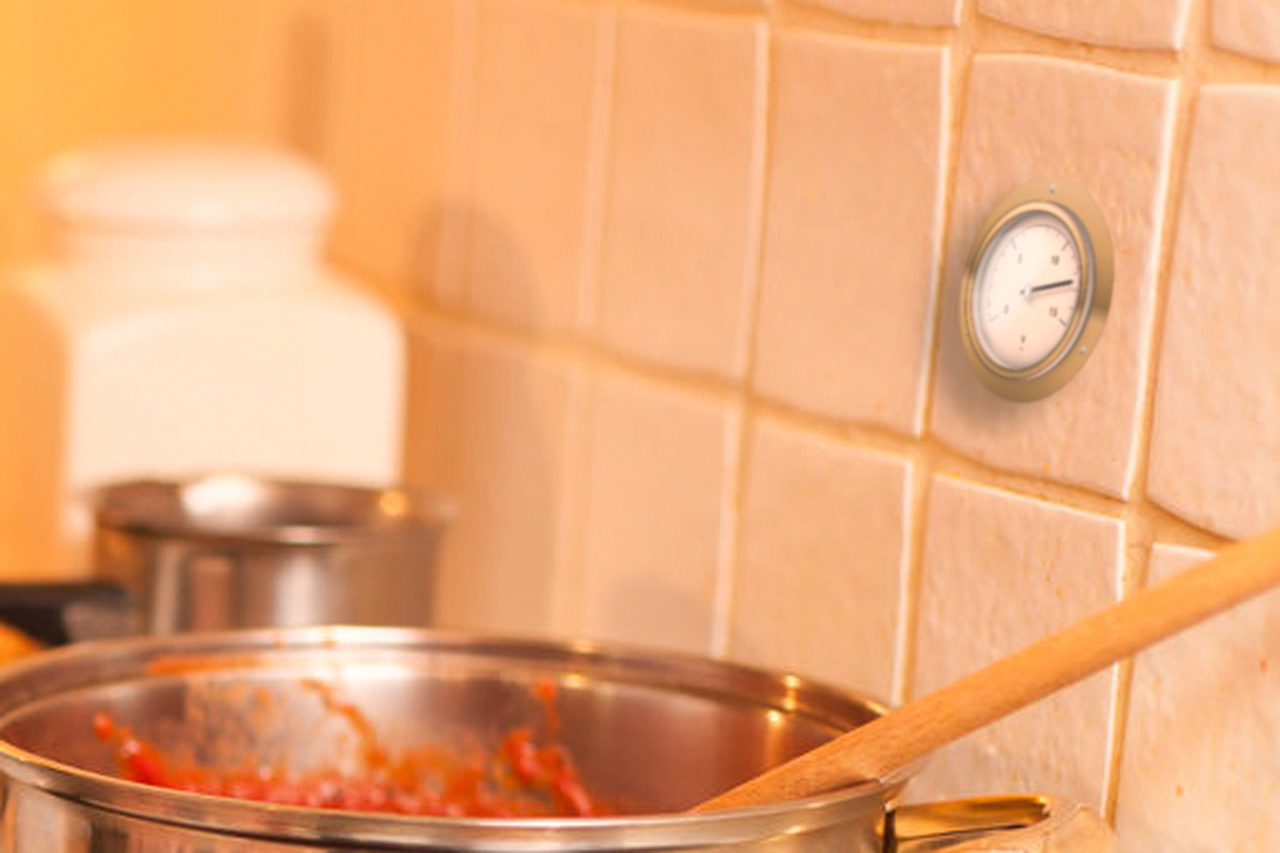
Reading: value=12.5 unit=V
